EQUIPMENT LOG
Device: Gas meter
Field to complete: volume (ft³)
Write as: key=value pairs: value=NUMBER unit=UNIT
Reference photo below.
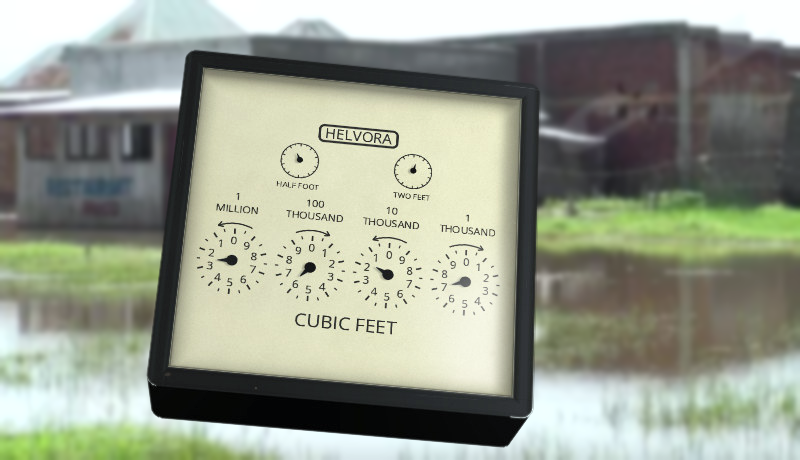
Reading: value=261700 unit=ft³
